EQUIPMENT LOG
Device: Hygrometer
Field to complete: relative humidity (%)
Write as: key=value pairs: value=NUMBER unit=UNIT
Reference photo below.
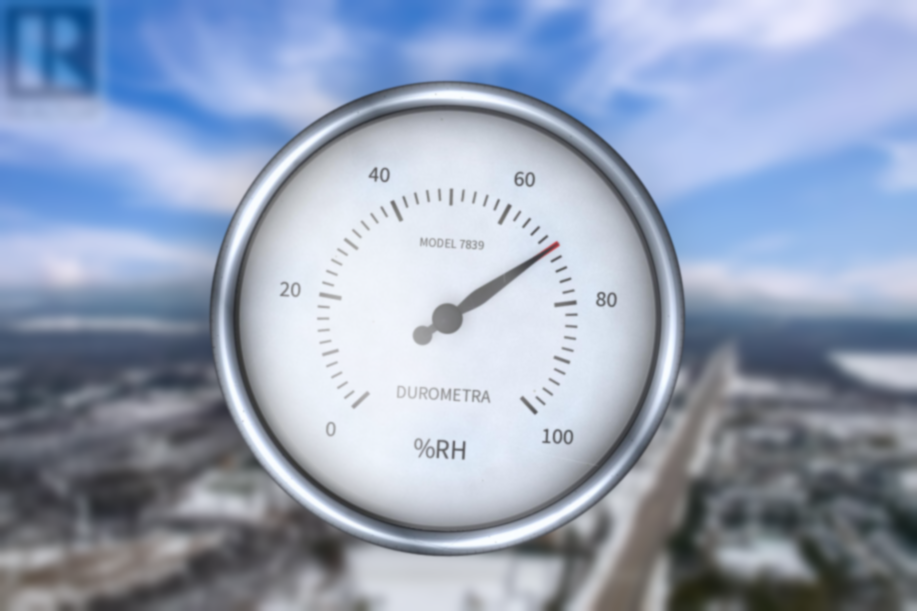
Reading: value=70 unit=%
